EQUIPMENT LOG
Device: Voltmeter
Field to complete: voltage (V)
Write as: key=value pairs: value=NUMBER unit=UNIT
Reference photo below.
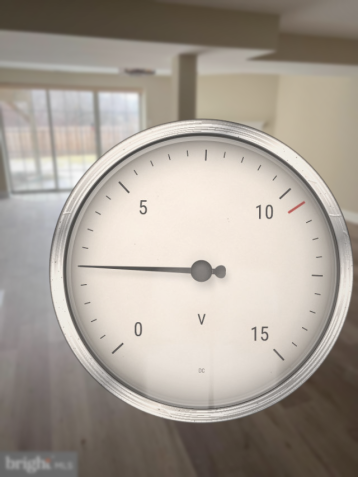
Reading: value=2.5 unit=V
